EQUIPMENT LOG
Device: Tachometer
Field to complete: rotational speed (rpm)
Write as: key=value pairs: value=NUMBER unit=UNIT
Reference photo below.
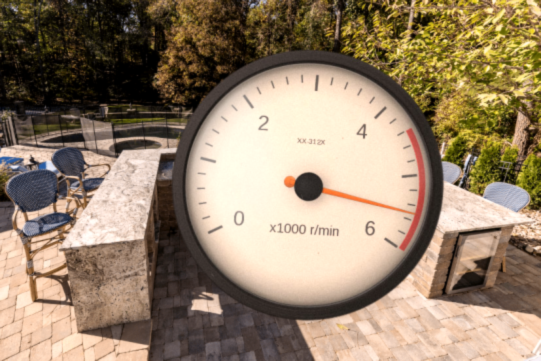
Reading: value=5500 unit=rpm
